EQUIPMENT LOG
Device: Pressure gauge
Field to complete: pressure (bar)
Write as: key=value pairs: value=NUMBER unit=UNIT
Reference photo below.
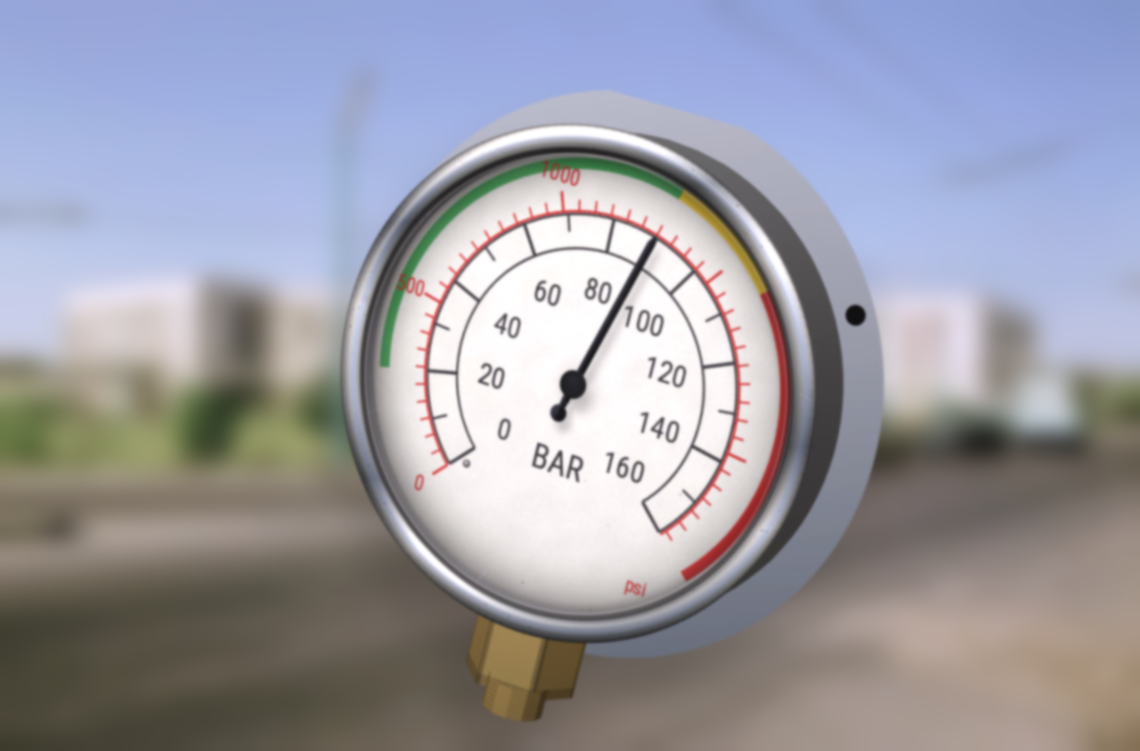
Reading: value=90 unit=bar
